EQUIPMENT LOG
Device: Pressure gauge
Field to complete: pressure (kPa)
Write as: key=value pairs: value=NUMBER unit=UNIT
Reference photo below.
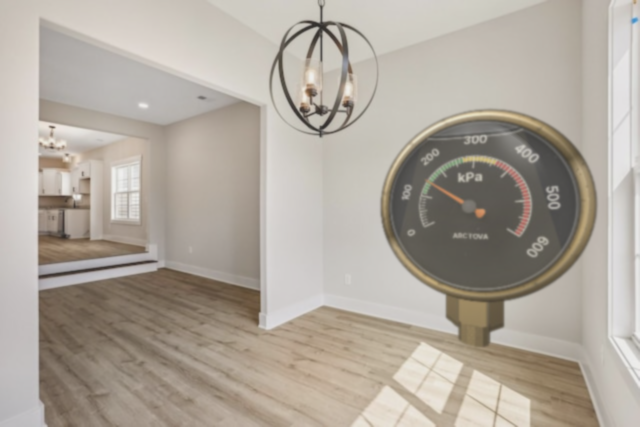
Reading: value=150 unit=kPa
